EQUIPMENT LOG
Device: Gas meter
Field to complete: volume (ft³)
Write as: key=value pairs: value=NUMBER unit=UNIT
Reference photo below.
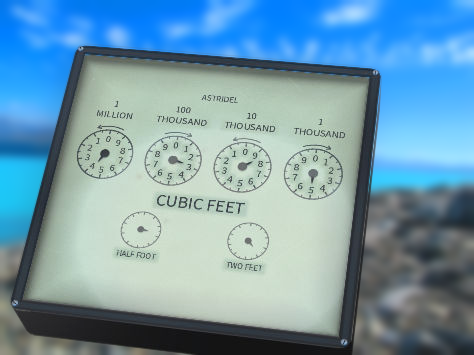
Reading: value=428500 unit=ft³
